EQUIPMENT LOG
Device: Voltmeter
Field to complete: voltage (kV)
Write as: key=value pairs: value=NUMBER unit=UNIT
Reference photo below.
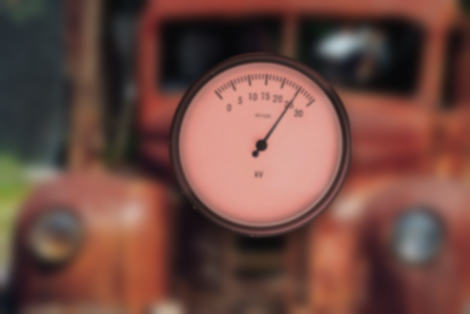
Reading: value=25 unit=kV
